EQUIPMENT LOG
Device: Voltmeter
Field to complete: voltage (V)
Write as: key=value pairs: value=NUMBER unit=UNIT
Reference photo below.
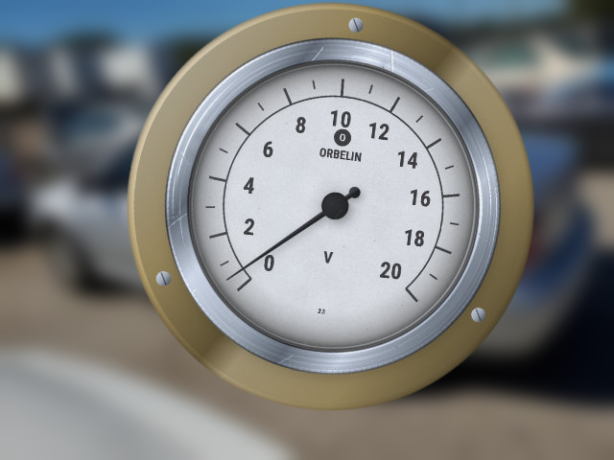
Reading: value=0.5 unit=V
